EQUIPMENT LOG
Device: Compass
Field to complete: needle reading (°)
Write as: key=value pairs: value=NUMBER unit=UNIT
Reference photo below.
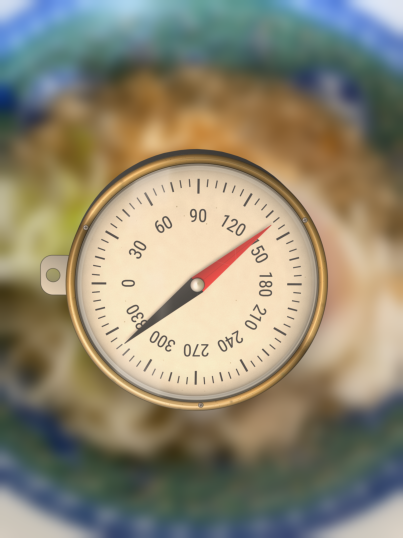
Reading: value=140 unit=°
